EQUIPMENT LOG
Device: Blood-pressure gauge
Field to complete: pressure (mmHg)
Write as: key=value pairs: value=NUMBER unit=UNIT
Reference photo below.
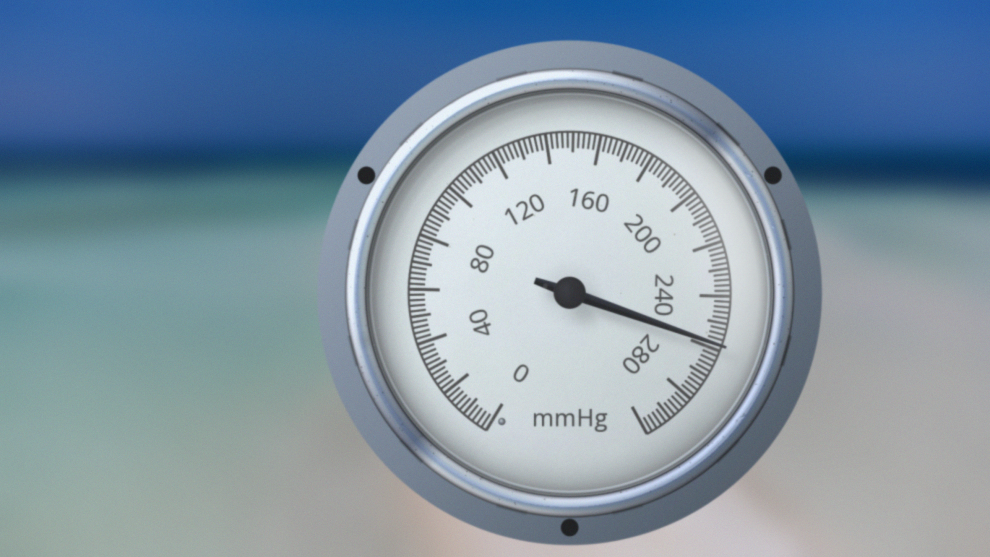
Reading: value=258 unit=mmHg
